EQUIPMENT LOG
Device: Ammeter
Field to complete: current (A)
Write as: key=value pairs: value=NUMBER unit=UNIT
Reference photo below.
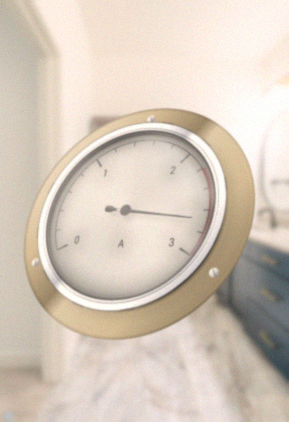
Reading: value=2.7 unit=A
